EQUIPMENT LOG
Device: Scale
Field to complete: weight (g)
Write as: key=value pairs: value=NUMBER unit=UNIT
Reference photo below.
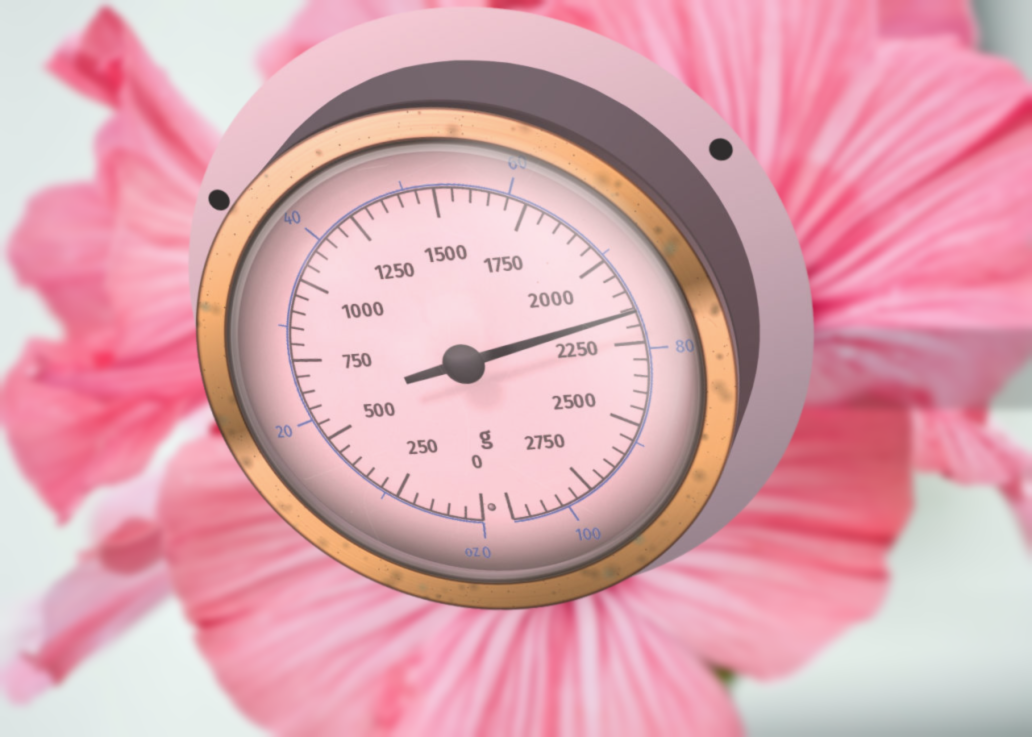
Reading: value=2150 unit=g
